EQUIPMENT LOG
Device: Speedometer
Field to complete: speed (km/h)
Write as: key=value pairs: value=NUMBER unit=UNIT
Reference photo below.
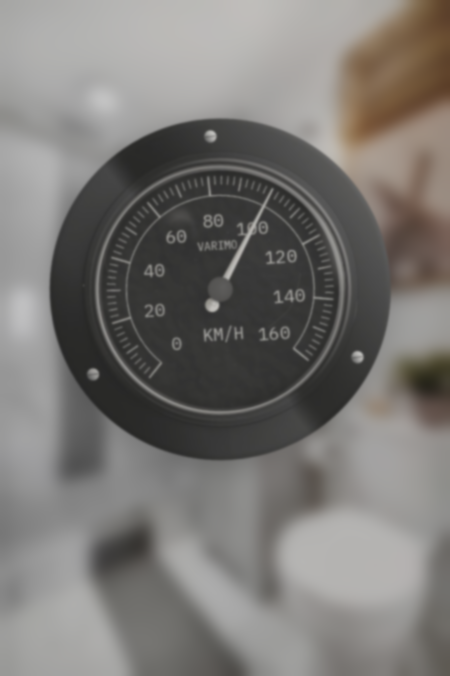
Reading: value=100 unit=km/h
